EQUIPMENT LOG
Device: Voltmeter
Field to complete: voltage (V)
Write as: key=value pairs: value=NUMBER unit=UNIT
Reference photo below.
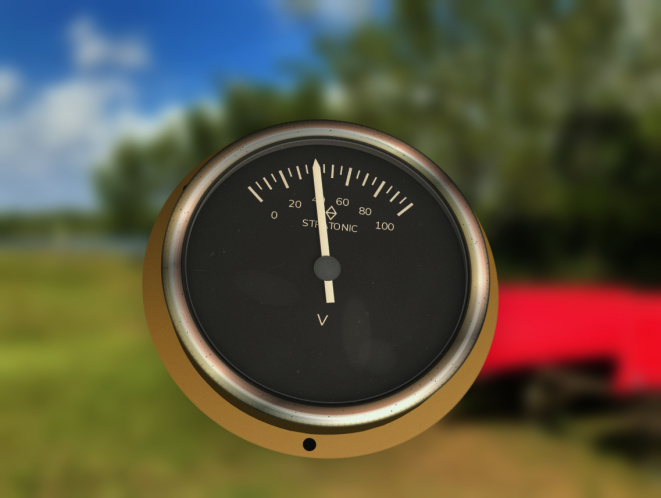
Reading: value=40 unit=V
